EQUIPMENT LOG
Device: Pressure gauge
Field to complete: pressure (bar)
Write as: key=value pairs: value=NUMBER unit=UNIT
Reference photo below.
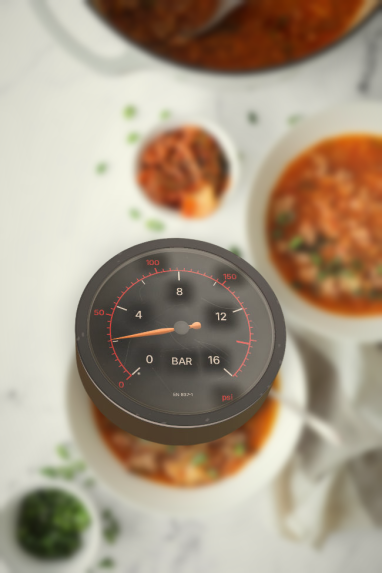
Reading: value=2 unit=bar
